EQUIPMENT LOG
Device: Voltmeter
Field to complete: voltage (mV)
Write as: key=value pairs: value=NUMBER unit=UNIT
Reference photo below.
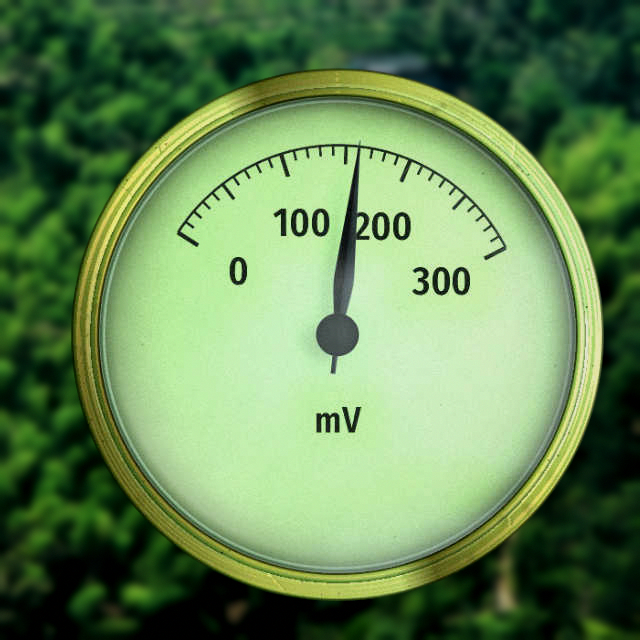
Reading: value=160 unit=mV
